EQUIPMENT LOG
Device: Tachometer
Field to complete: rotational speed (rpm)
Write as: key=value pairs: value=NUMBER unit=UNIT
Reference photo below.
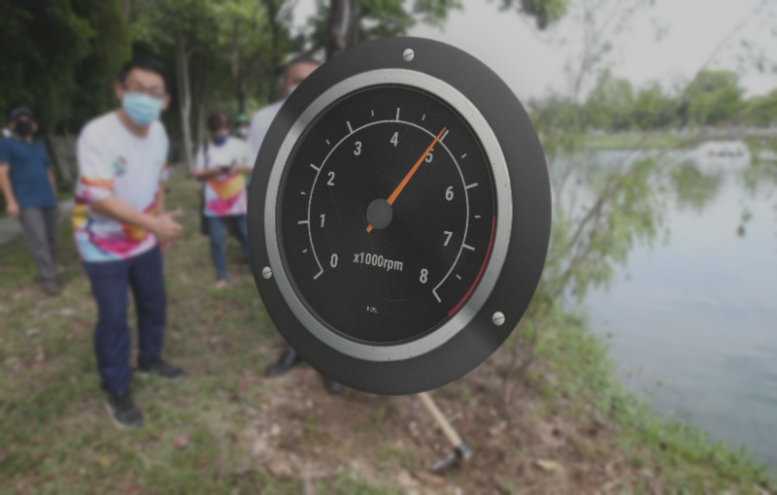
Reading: value=5000 unit=rpm
